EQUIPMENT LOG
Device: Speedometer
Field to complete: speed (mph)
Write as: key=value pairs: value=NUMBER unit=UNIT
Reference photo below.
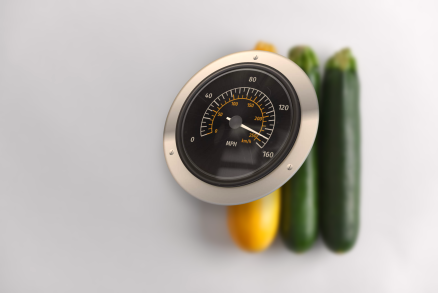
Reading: value=150 unit=mph
